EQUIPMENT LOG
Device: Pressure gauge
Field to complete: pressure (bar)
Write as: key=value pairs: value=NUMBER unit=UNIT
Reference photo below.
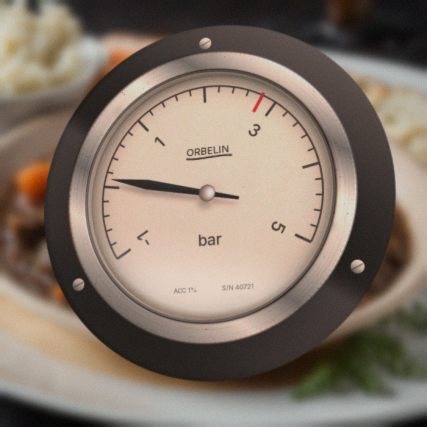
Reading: value=0.1 unit=bar
